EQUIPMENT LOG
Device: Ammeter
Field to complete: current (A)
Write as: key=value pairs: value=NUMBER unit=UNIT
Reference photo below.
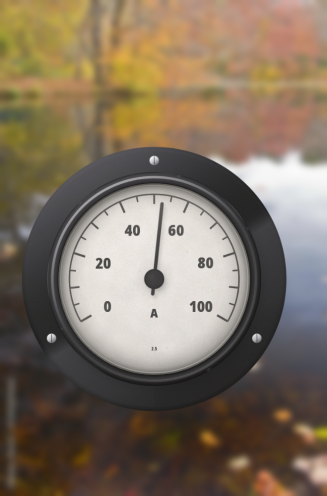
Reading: value=52.5 unit=A
